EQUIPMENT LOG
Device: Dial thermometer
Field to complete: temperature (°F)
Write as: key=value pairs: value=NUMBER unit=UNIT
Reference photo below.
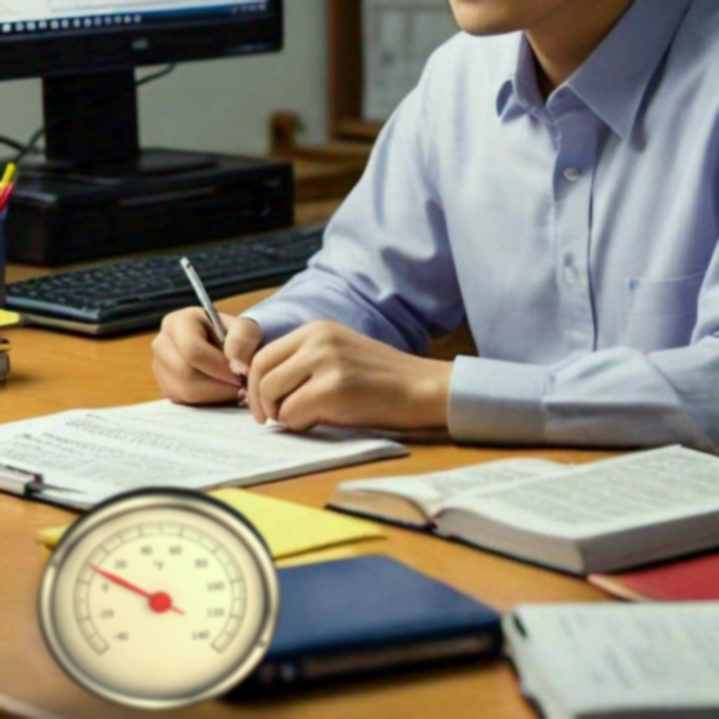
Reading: value=10 unit=°F
